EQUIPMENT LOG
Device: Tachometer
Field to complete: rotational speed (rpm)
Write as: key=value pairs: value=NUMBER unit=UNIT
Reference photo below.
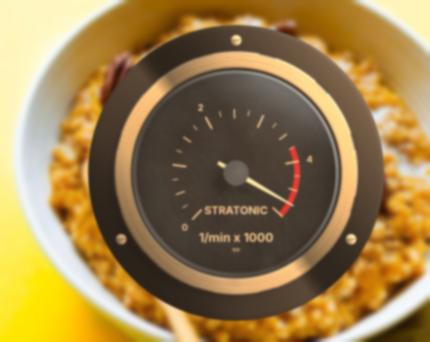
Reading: value=4750 unit=rpm
